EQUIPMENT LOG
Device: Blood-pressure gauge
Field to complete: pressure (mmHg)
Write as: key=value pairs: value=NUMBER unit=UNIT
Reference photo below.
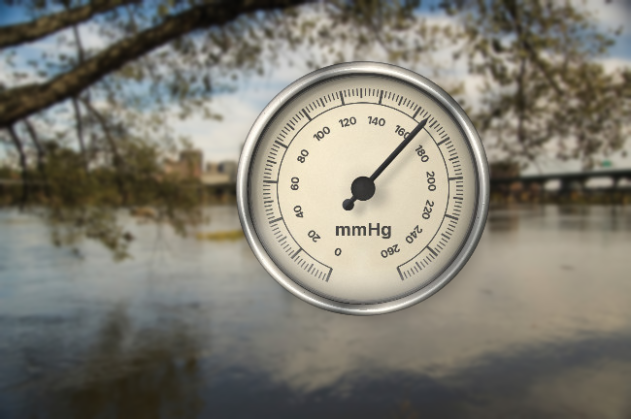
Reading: value=166 unit=mmHg
